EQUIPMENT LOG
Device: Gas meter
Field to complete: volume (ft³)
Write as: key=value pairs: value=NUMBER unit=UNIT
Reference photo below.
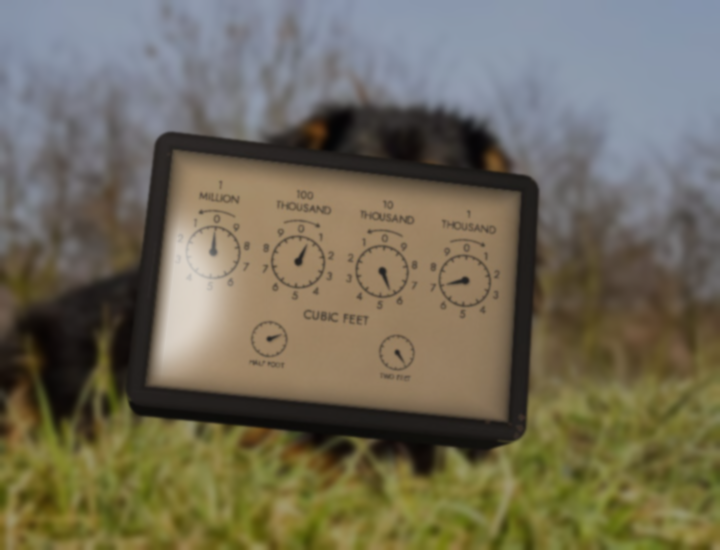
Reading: value=5700 unit=ft³
